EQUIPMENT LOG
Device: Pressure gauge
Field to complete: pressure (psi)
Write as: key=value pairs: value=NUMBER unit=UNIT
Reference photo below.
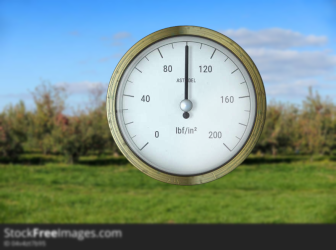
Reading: value=100 unit=psi
